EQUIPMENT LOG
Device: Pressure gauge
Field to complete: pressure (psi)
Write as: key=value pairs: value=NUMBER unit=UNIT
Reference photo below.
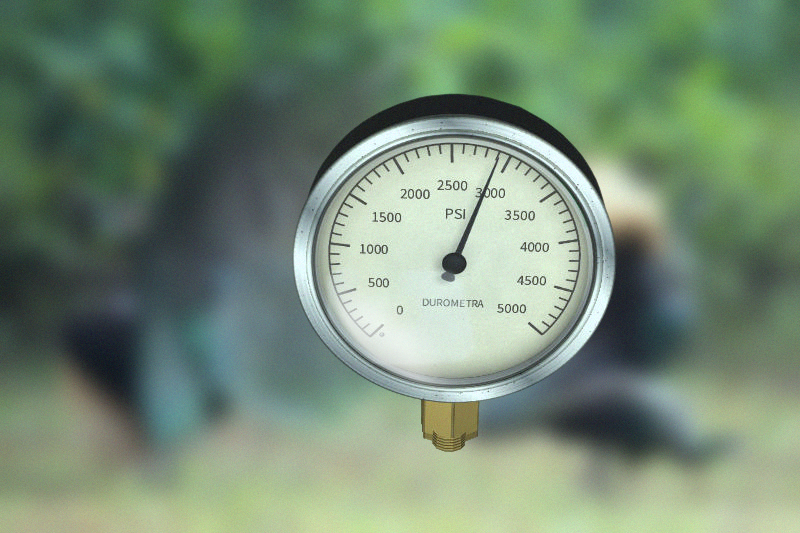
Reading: value=2900 unit=psi
